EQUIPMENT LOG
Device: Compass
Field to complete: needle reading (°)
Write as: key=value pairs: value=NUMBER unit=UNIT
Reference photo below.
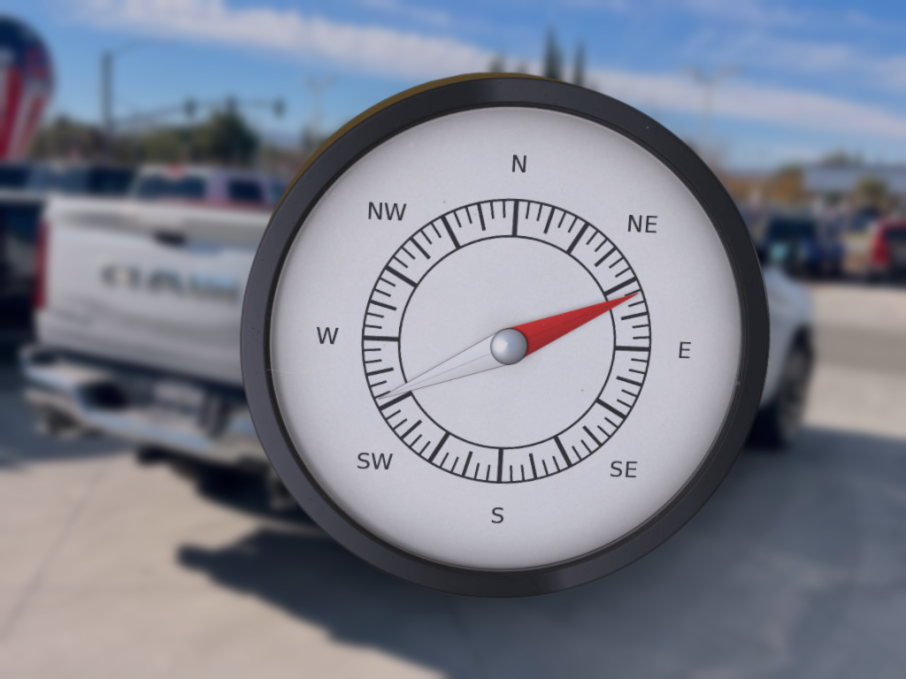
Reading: value=65 unit=°
